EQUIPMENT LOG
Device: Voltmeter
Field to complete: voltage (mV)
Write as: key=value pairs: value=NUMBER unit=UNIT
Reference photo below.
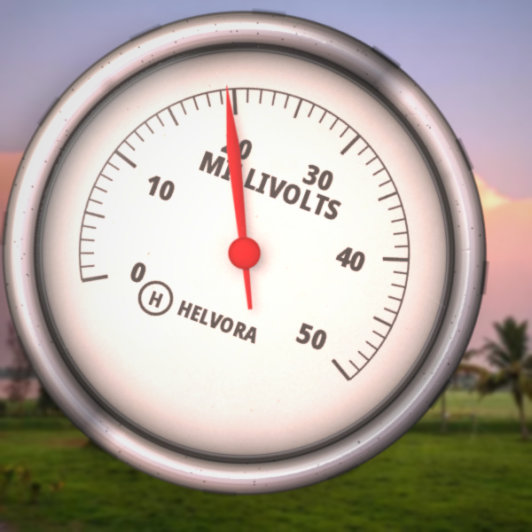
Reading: value=19.5 unit=mV
